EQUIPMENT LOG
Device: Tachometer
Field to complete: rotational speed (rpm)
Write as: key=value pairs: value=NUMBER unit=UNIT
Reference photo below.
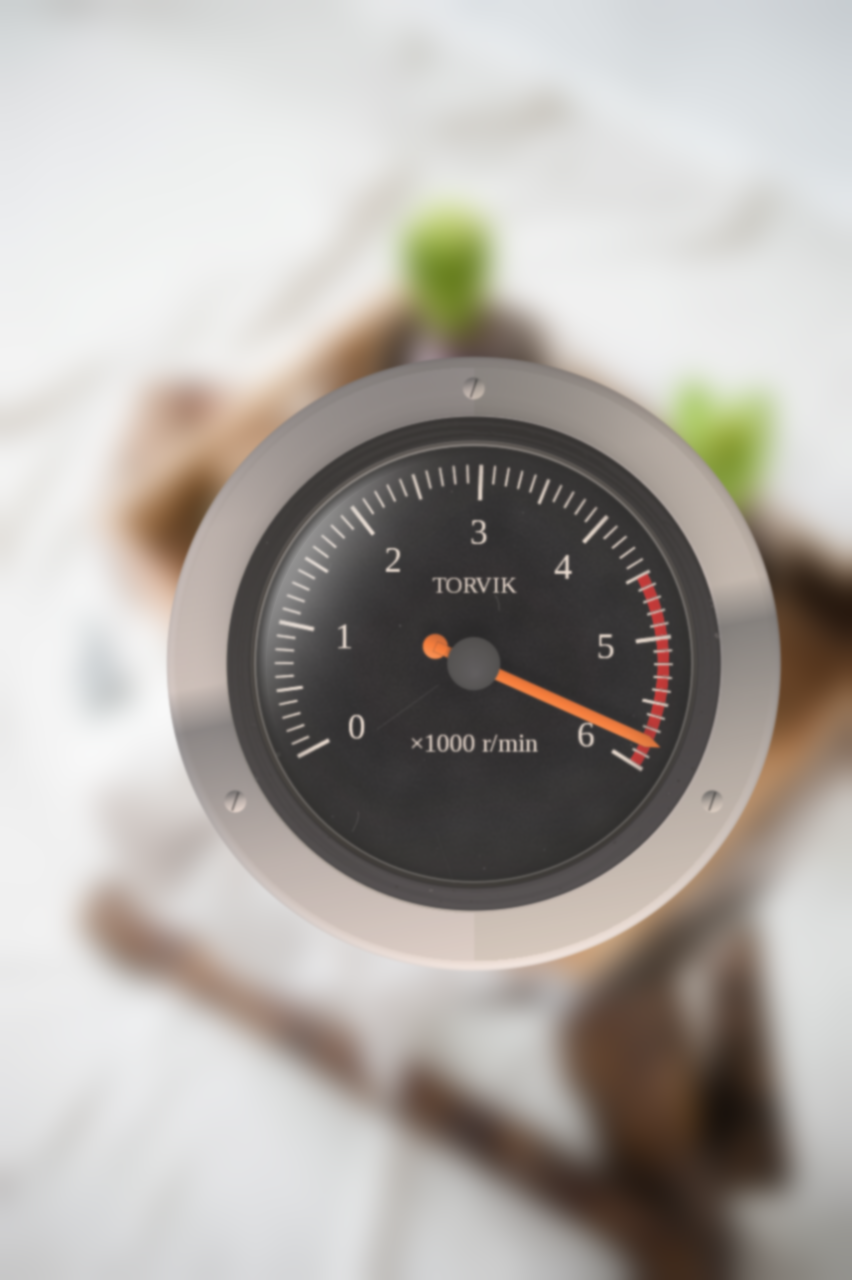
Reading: value=5800 unit=rpm
